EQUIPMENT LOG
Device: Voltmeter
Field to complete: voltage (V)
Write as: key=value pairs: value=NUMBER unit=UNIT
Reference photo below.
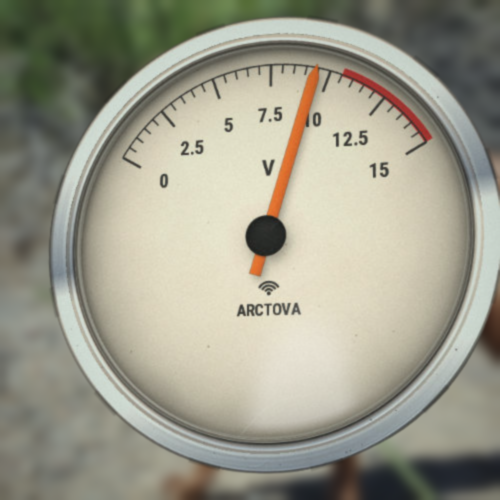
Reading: value=9.5 unit=V
